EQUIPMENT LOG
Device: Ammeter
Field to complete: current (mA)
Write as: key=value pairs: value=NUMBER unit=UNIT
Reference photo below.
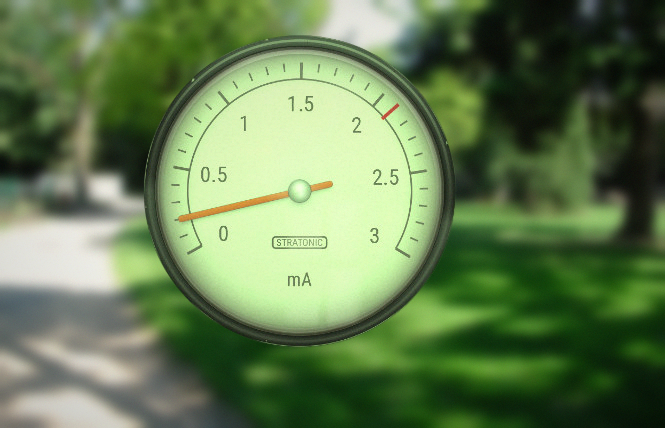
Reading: value=0.2 unit=mA
